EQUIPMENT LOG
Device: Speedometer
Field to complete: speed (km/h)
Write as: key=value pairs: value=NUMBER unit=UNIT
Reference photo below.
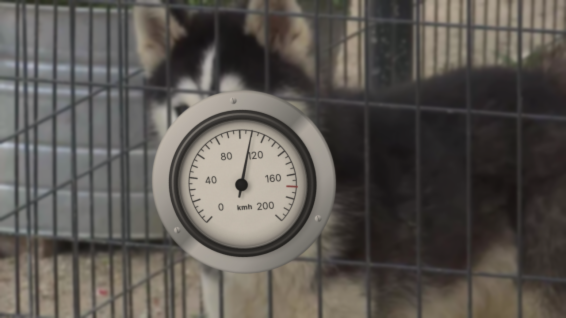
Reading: value=110 unit=km/h
